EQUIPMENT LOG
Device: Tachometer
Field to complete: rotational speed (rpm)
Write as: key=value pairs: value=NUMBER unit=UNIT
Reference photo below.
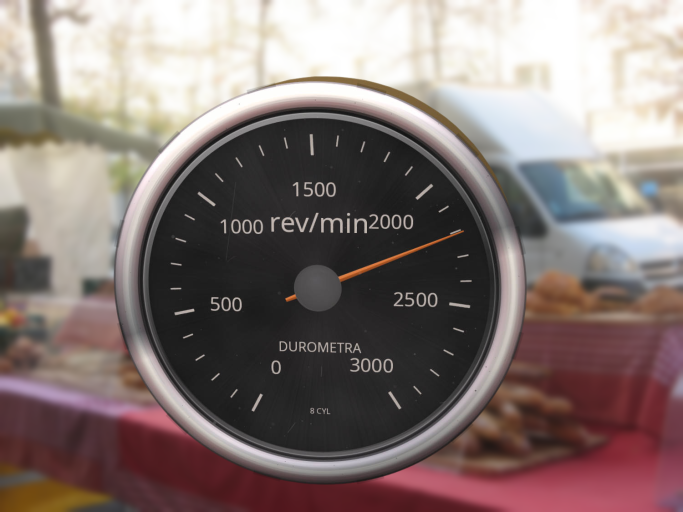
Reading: value=2200 unit=rpm
